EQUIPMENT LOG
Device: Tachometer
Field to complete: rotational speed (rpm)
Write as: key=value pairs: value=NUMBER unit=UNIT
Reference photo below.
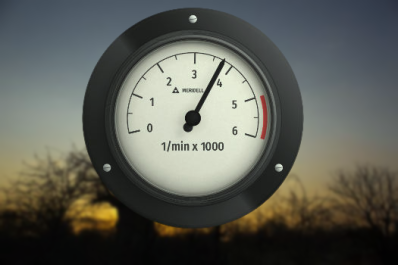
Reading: value=3750 unit=rpm
